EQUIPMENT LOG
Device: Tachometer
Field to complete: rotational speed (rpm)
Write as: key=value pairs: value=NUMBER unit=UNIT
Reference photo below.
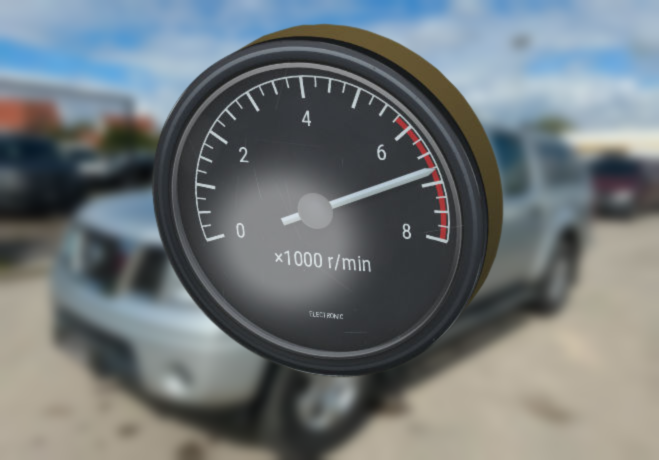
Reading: value=6750 unit=rpm
